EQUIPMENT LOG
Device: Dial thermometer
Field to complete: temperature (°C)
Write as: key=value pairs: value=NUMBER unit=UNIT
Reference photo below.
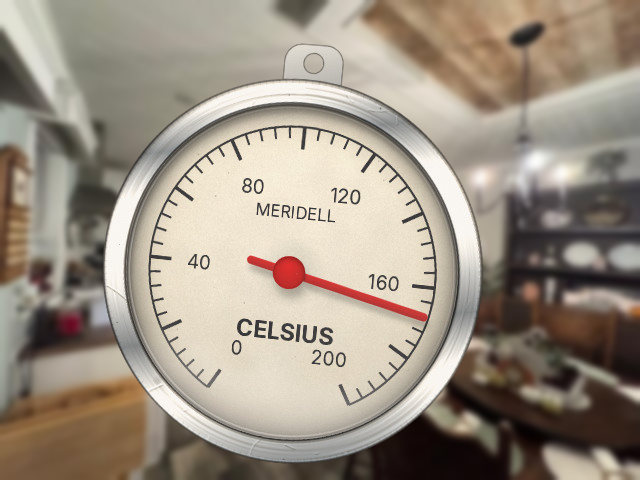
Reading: value=168 unit=°C
